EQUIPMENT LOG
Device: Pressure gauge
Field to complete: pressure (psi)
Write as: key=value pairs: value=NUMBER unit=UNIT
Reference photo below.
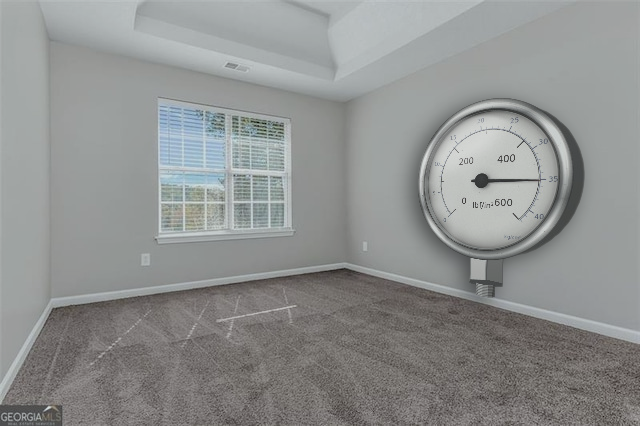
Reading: value=500 unit=psi
